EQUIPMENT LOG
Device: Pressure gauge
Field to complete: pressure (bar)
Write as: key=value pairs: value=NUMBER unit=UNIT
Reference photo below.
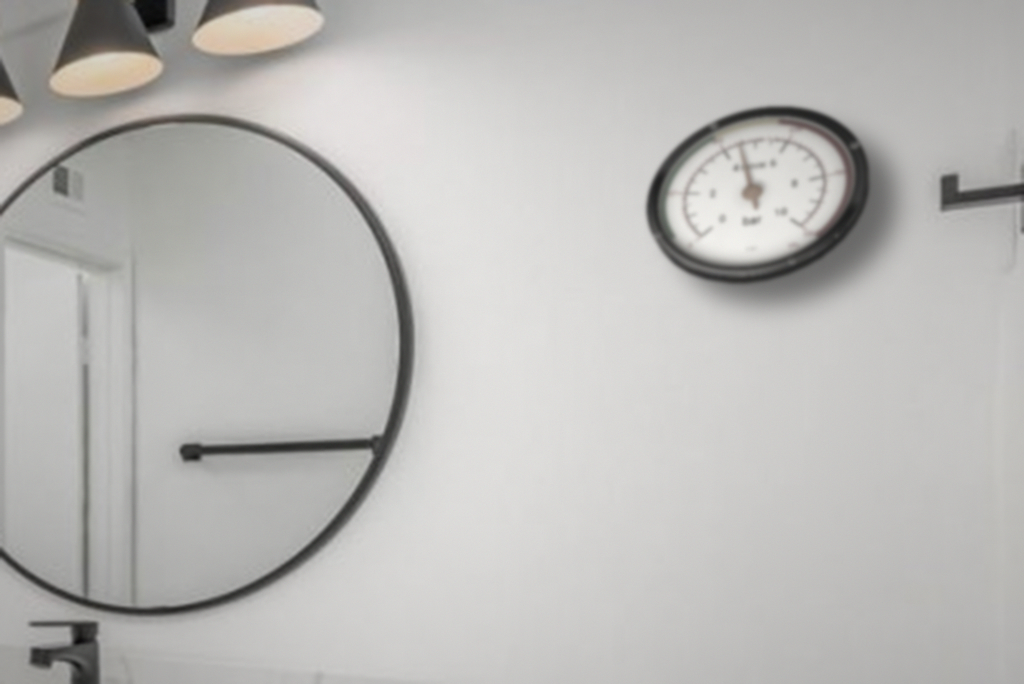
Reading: value=4.5 unit=bar
